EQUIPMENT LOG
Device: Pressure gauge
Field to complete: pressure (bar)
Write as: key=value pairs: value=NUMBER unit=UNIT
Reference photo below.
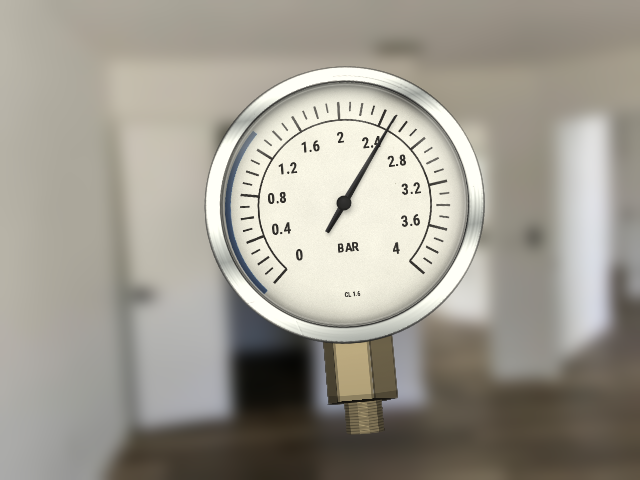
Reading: value=2.5 unit=bar
